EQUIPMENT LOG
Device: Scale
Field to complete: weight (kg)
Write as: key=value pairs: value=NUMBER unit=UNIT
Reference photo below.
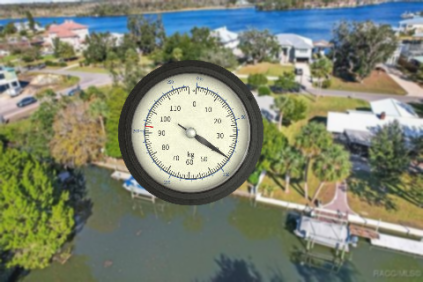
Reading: value=40 unit=kg
